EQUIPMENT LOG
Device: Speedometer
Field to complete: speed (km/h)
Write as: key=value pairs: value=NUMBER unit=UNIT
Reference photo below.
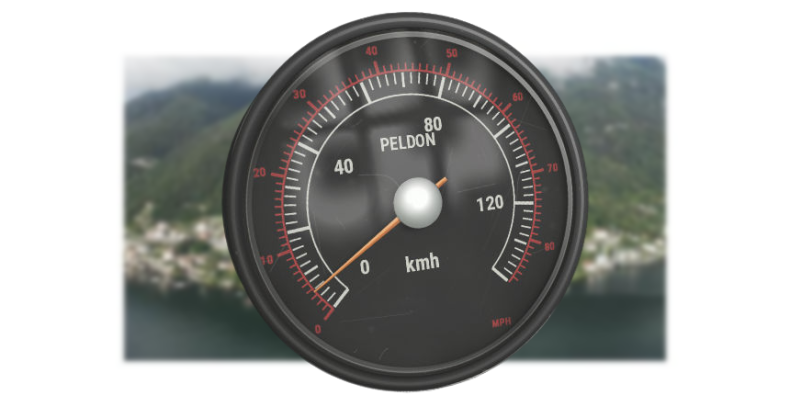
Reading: value=6 unit=km/h
